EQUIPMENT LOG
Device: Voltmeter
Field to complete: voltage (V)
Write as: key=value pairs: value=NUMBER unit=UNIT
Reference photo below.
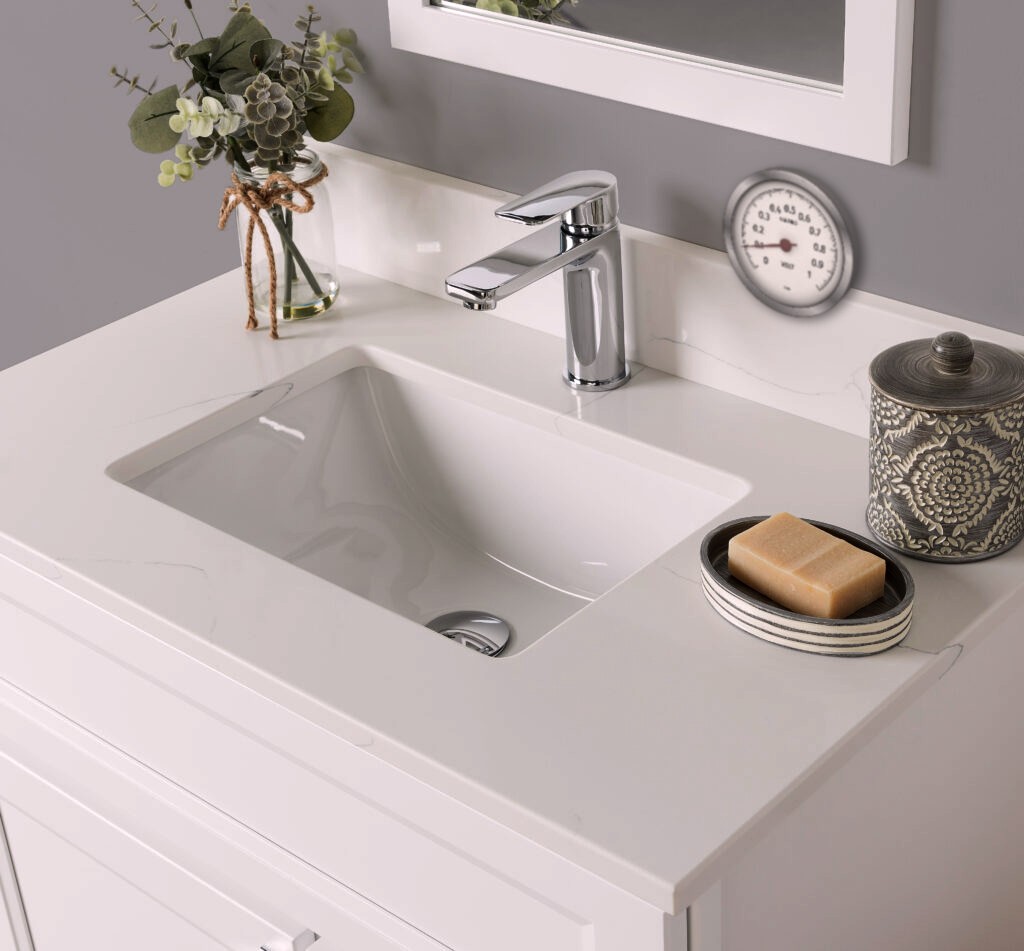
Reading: value=0.1 unit=V
